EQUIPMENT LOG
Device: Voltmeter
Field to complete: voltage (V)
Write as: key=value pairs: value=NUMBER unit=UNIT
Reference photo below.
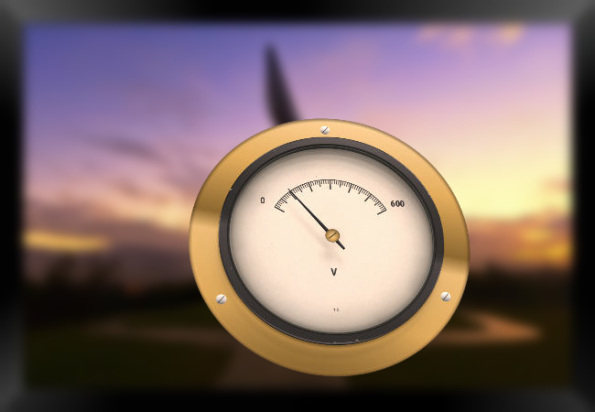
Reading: value=100 unit=V
